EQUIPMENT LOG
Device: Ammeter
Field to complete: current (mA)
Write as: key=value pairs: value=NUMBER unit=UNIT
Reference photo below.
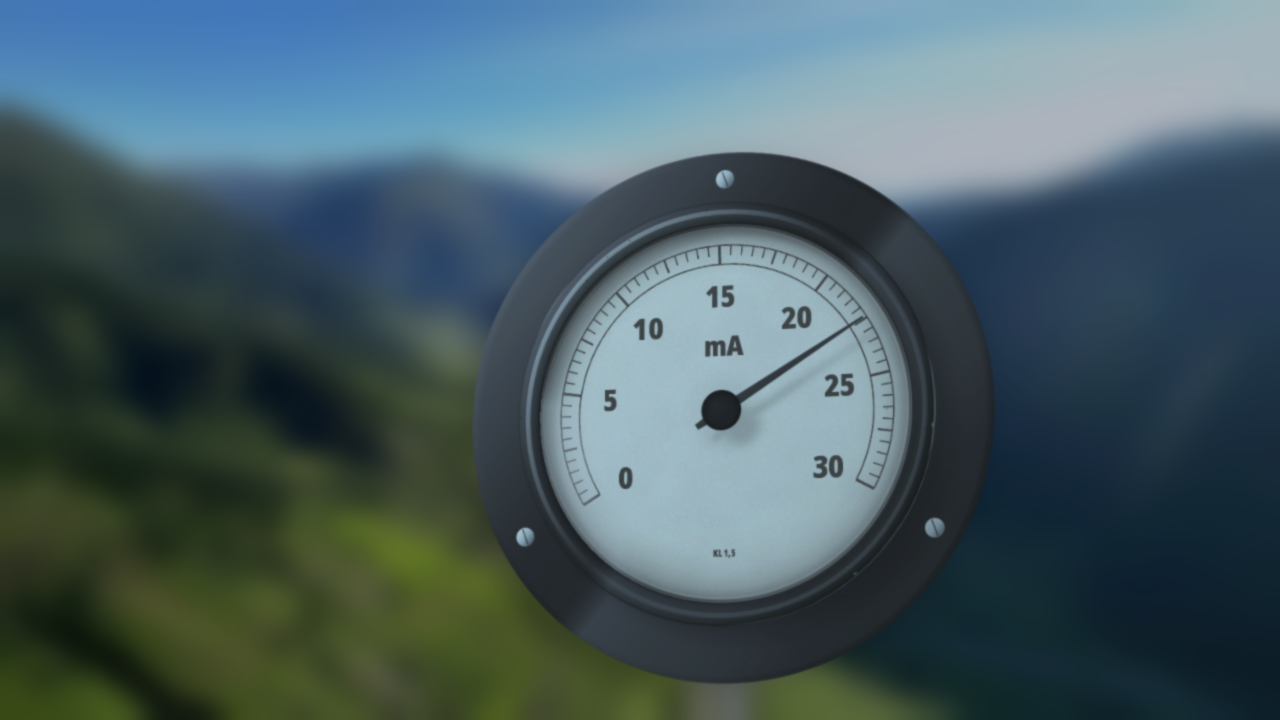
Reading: value=22.5 unit=mA
